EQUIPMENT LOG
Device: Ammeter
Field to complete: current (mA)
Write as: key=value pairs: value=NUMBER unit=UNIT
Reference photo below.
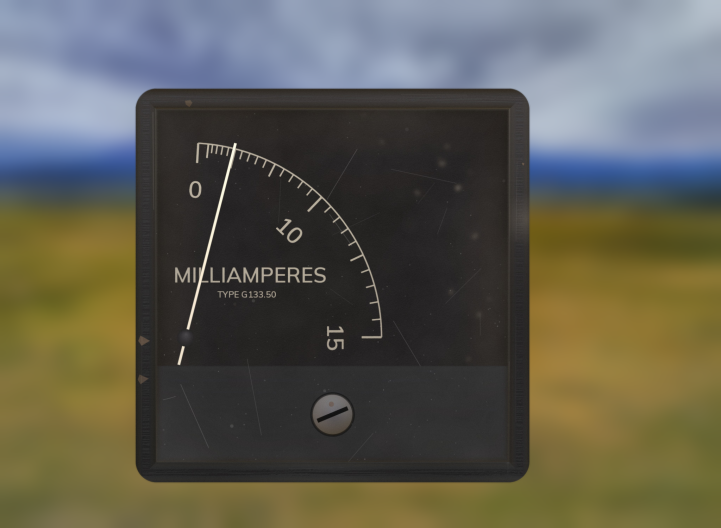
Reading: value=5 unit=mA
